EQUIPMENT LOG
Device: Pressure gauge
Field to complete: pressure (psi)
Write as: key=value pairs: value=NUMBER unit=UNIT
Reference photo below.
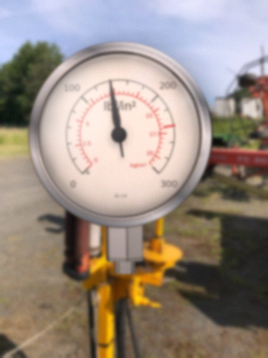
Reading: value=140 unit=psi
